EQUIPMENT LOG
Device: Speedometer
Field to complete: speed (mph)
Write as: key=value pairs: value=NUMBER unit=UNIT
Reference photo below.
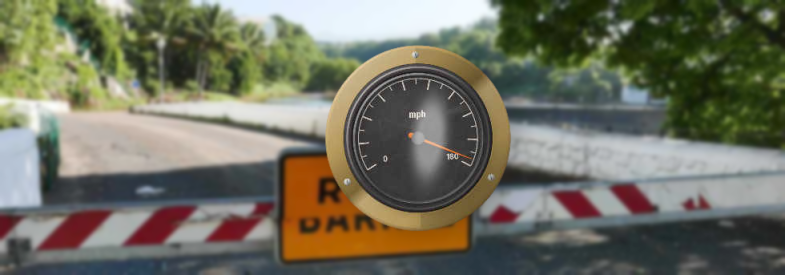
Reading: value=175 unit=mph
